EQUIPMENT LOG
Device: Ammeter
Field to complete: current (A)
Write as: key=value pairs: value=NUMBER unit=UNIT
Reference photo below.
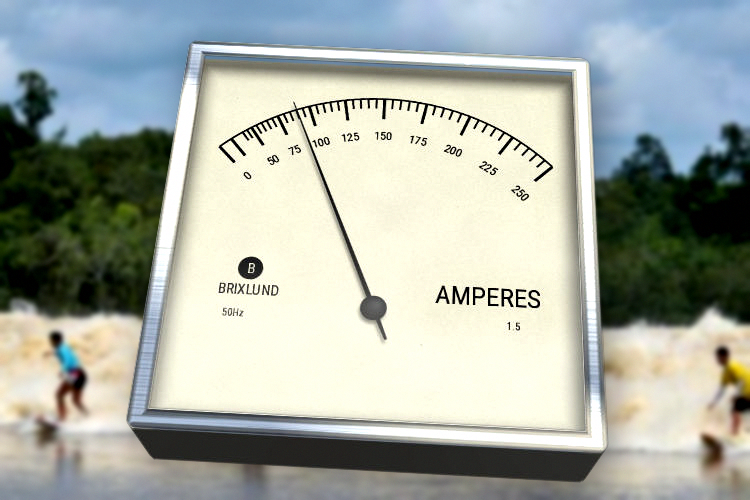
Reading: value=90 unit=A
